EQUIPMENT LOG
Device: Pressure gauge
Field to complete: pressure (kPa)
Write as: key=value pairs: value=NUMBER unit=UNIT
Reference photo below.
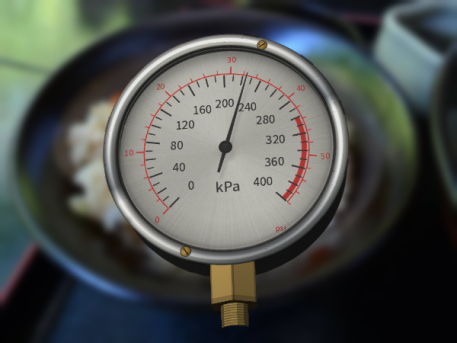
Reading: value=225 unit=kPa
